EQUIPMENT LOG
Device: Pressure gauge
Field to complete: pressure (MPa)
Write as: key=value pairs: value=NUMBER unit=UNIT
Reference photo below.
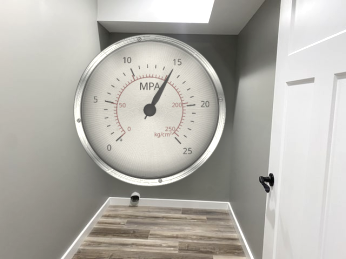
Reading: value=15 unit=MPa
